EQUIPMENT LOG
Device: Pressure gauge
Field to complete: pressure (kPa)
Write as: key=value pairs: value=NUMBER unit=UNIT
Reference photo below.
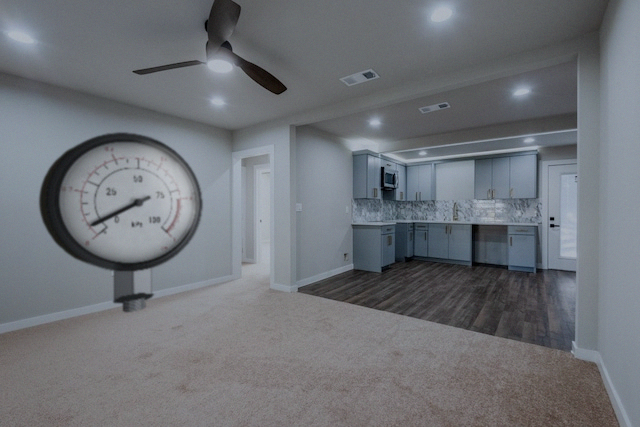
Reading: value=5 unit=kPa
